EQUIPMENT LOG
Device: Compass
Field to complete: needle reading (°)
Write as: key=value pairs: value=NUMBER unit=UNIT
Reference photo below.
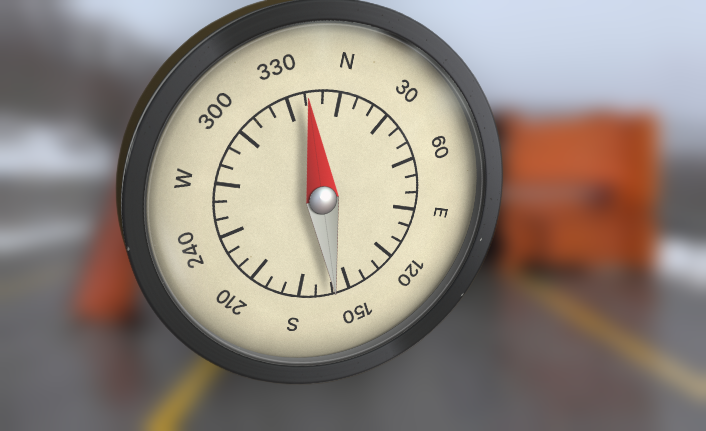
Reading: value=340 unit=°
